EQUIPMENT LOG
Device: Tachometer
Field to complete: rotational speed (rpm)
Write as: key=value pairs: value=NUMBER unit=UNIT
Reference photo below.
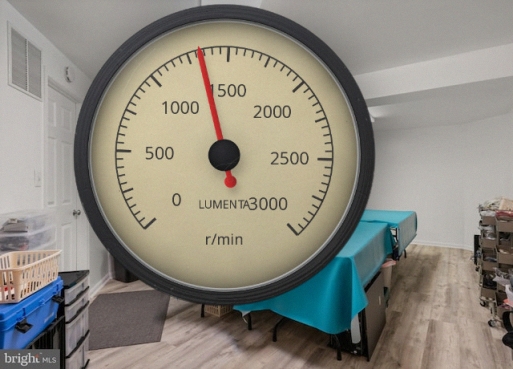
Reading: value=1325 unit=rpm
